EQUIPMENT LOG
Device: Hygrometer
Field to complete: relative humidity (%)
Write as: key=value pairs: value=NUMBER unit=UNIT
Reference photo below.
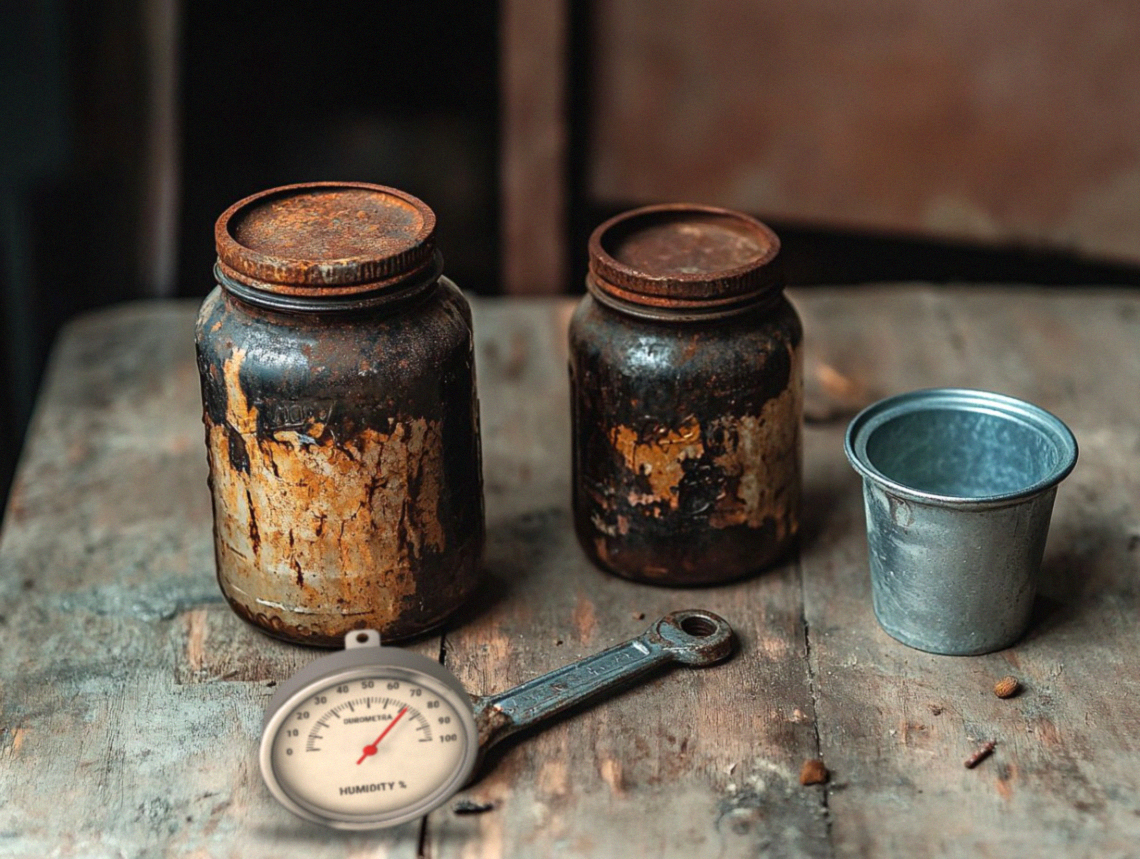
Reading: value=70 unit=%
